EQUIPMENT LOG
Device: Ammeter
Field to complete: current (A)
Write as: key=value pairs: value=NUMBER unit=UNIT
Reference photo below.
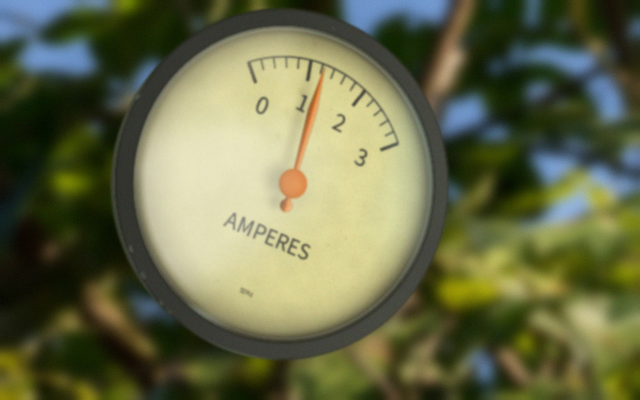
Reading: value=1.2 unit=A
